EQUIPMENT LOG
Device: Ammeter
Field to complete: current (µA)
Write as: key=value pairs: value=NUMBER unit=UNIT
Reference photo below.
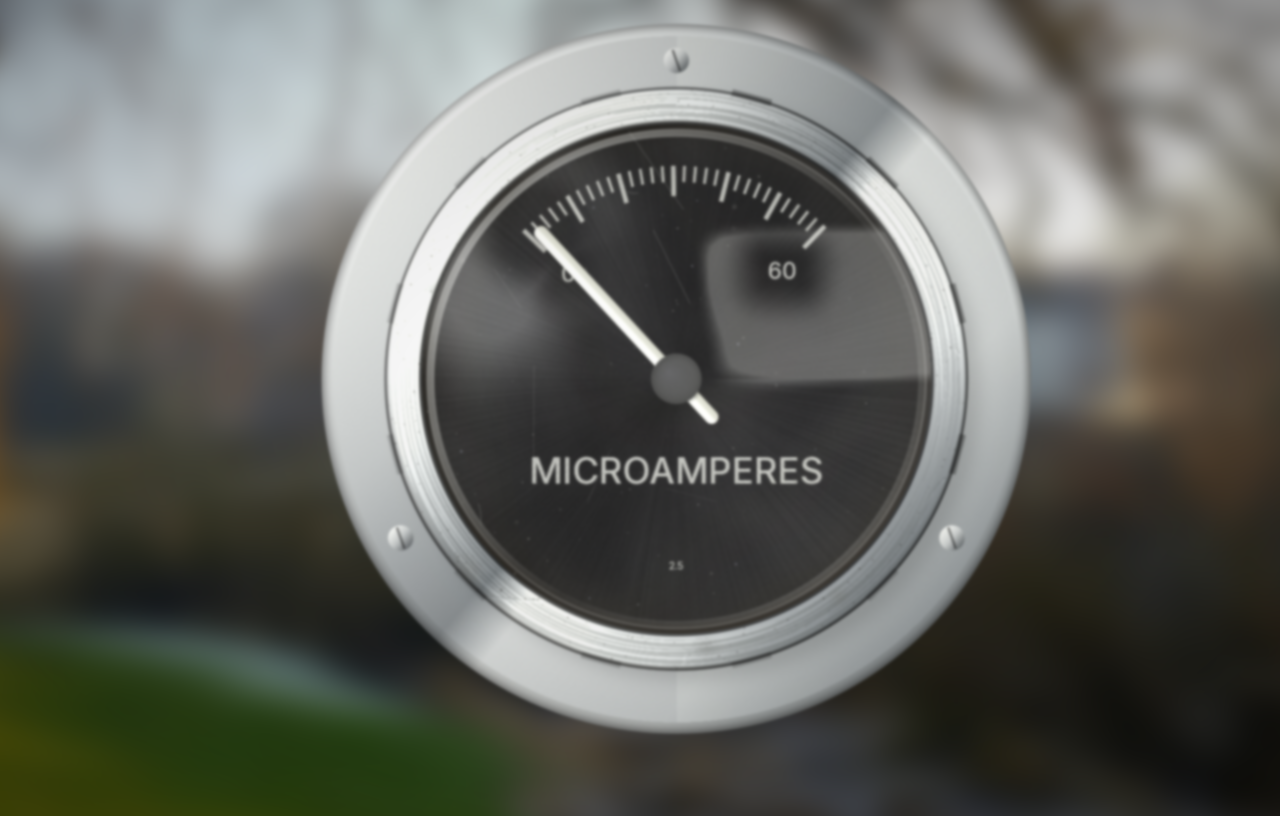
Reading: value=2 unit=µA
